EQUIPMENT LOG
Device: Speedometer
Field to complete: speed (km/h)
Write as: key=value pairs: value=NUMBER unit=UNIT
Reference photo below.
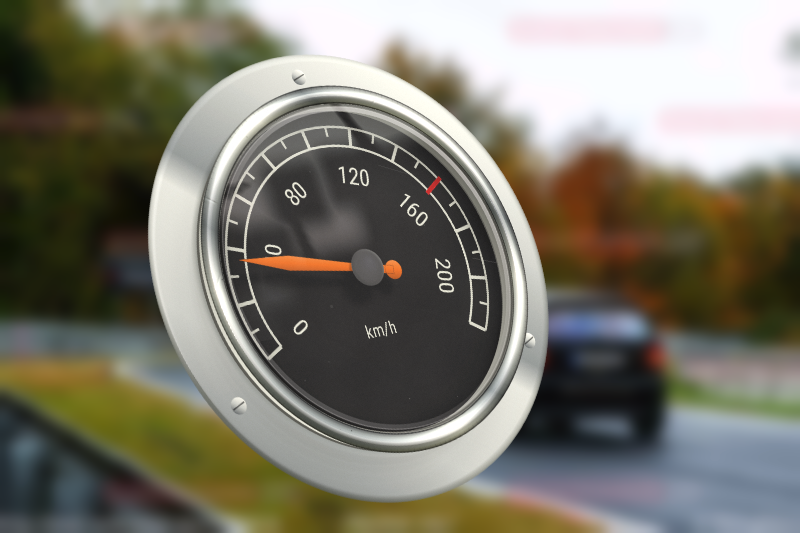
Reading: value=35 unit=km/h
